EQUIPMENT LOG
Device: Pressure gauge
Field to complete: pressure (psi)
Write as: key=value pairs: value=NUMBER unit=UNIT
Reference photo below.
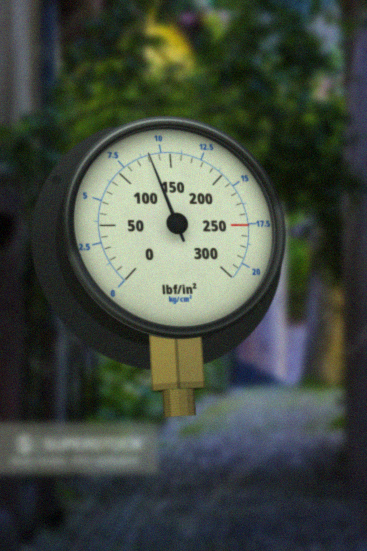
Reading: value=130 unit=psi
